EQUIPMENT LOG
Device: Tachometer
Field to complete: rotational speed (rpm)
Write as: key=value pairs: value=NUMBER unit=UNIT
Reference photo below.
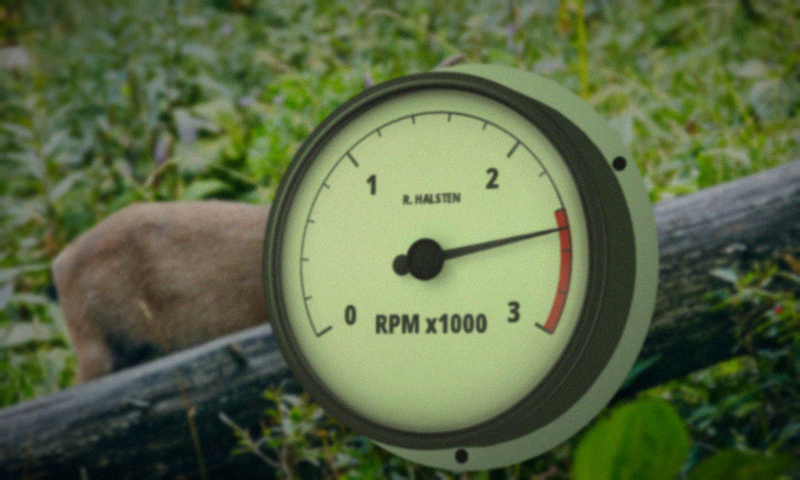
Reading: value=2500 unit=rpm
